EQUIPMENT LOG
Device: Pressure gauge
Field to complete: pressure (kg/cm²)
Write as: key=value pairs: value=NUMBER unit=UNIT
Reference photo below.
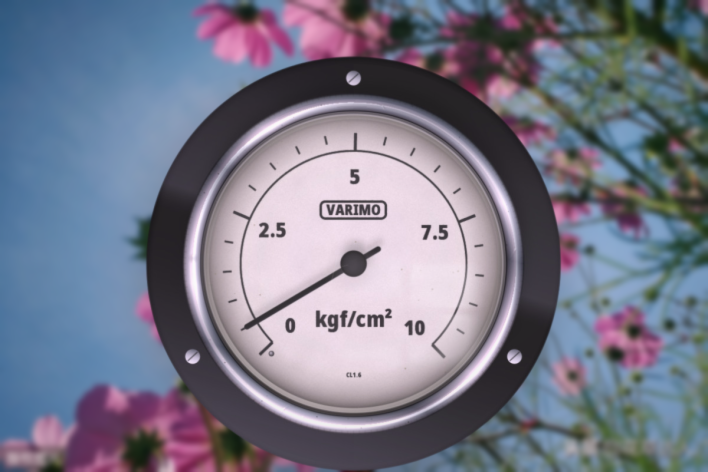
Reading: value=0.5 unit=kg/cm²
